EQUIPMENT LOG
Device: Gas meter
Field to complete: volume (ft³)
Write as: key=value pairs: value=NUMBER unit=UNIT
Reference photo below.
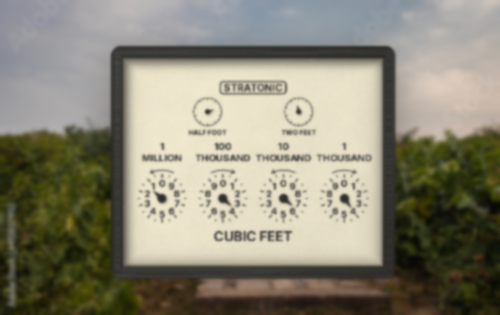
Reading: value=136400 unit=ft³
